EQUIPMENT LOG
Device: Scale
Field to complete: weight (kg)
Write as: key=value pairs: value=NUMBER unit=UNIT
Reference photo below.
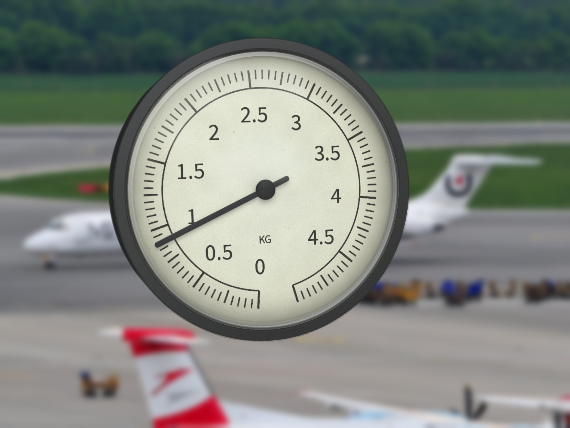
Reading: value=0.9 unit=kg
